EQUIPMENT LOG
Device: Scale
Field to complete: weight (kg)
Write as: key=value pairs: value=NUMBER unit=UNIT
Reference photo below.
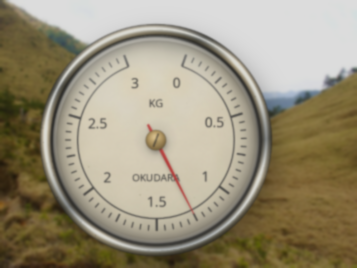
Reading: value=1.25 unit=kg
